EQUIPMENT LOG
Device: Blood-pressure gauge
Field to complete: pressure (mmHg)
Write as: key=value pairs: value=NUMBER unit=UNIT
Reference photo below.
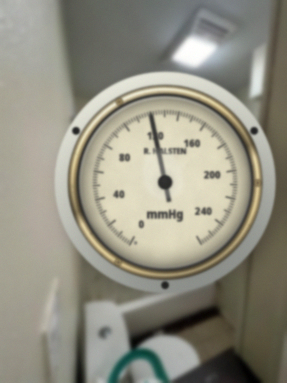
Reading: value=120 unit=mmHg
